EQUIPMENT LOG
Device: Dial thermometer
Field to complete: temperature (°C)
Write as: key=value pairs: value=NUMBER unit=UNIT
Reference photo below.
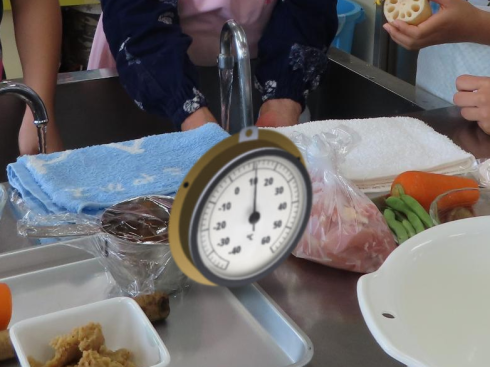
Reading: value=10 unit=°C
